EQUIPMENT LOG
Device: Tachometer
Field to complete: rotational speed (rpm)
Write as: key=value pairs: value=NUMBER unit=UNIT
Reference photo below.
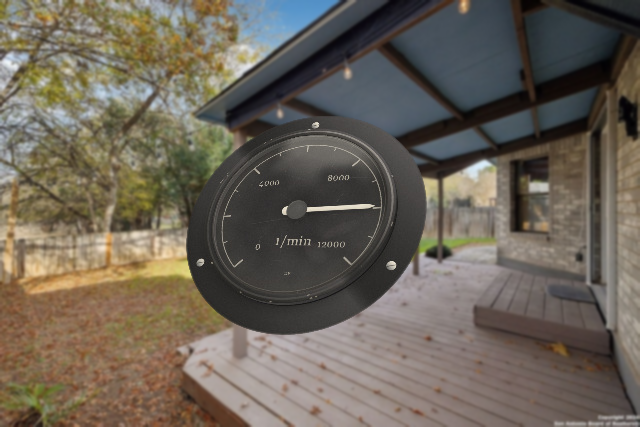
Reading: value=10000 unit=rpm
